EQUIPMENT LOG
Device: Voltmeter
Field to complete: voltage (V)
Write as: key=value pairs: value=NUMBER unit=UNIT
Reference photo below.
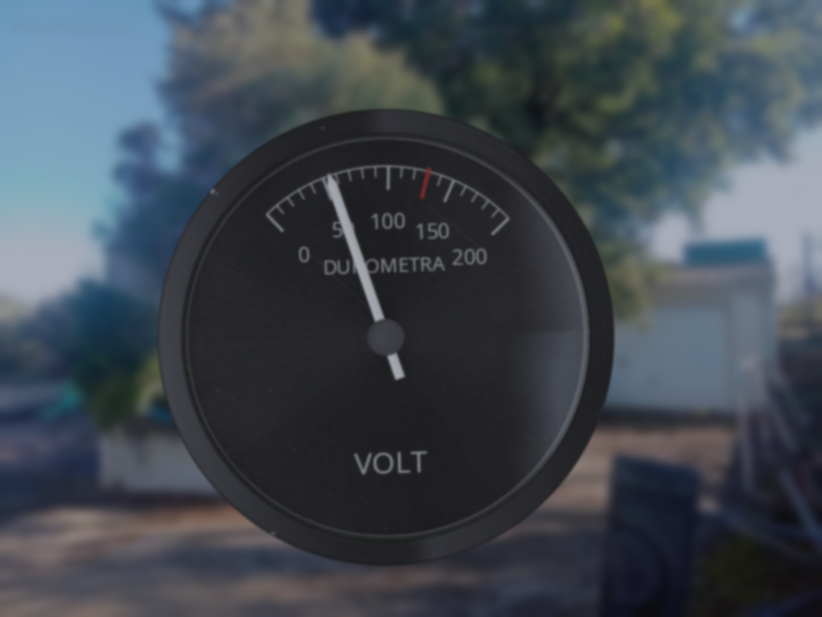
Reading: value=55 unit=V
